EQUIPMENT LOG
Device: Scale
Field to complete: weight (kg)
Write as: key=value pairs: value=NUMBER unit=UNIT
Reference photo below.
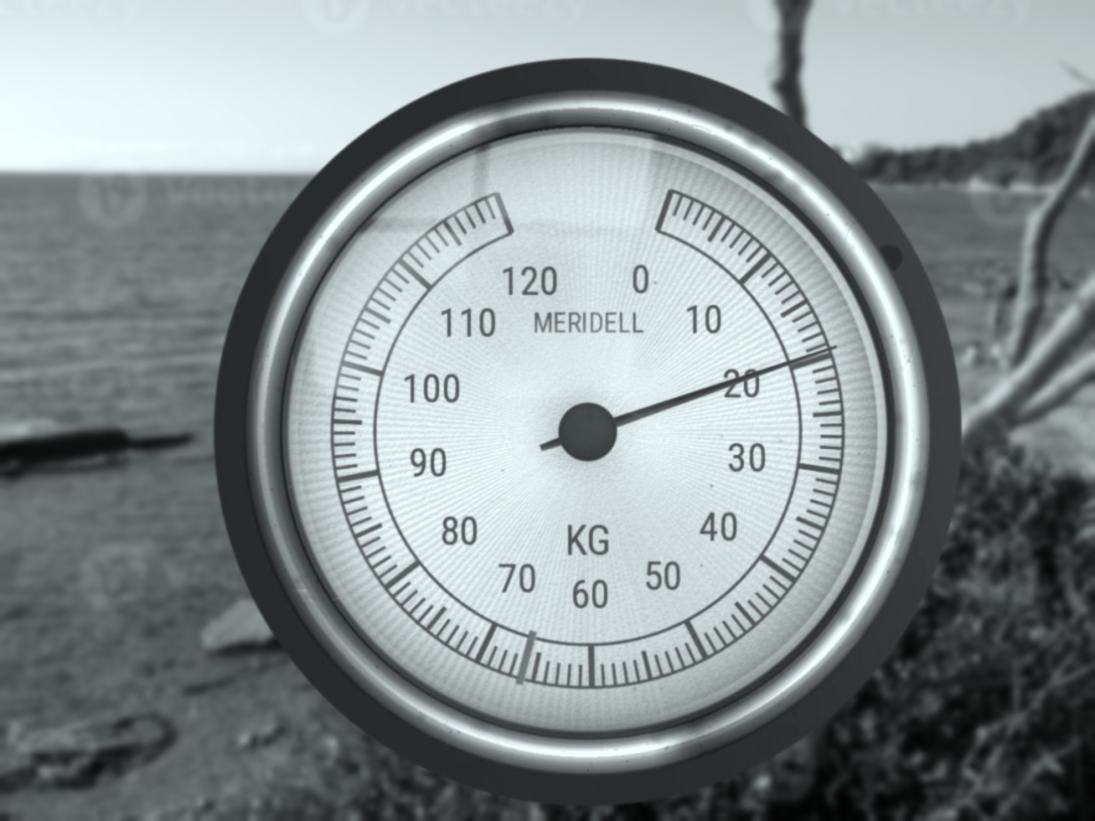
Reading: value=19.5 unit=kg
